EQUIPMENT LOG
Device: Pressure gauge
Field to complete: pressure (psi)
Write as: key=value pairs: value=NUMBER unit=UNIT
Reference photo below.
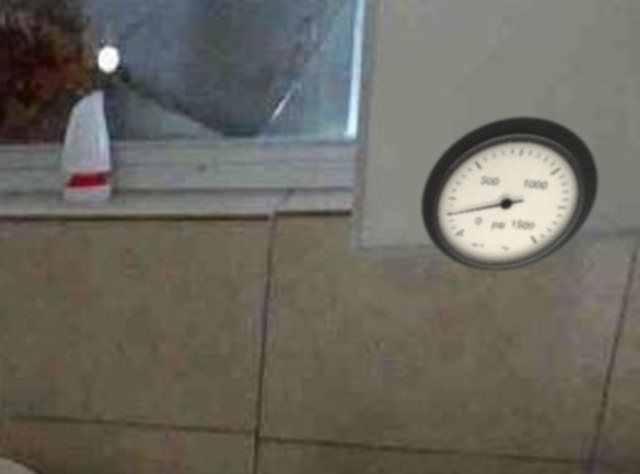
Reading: value=150 unit=psi
